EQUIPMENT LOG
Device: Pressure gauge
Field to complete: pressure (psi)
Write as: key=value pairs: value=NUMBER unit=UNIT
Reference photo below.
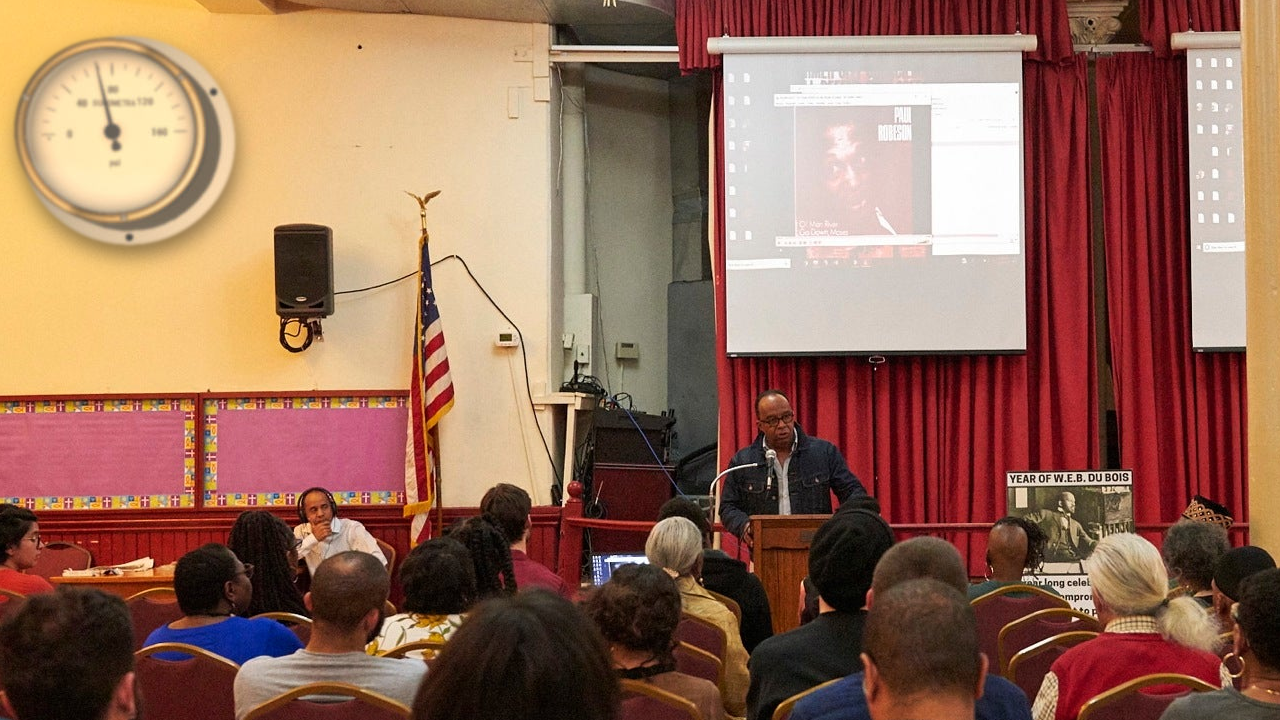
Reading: value=70 unit=psi
